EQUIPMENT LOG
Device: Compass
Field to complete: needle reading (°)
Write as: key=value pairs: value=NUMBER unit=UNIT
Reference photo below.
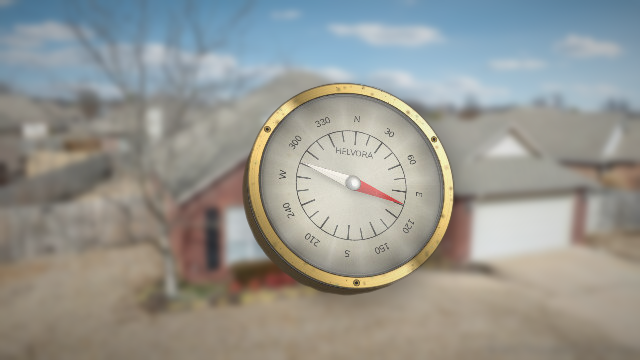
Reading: value=105 unit=°
